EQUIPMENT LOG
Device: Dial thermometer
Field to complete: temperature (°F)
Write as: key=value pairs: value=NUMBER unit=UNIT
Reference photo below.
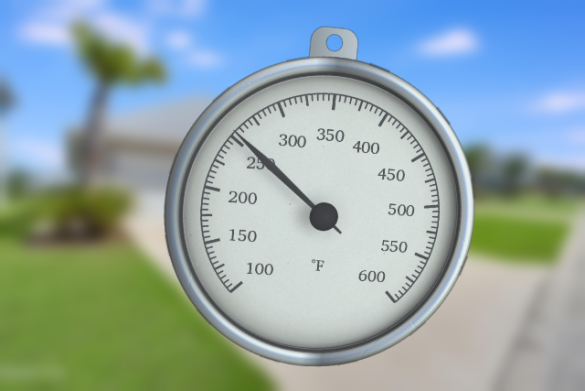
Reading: value=255 unit=°F
